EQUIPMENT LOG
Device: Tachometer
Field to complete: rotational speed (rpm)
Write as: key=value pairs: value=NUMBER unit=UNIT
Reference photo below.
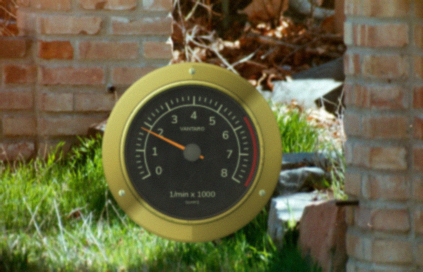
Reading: value=1800 unit=rpm
